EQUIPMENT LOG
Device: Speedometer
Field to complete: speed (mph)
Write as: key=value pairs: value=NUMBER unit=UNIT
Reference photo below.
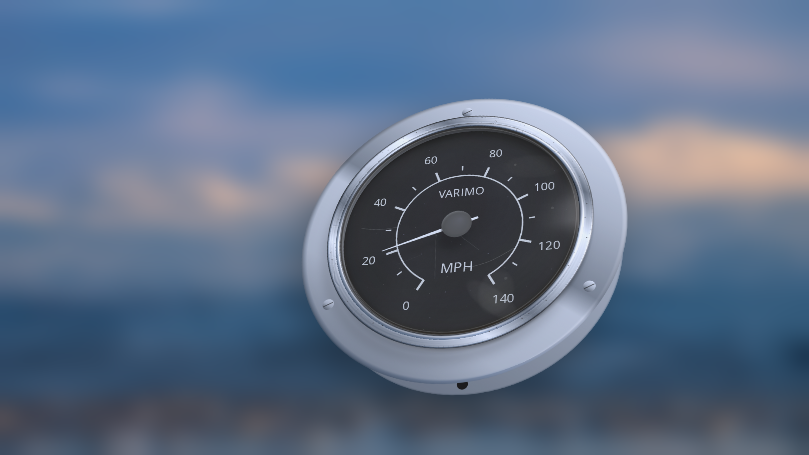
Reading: value=20 unit=mph
